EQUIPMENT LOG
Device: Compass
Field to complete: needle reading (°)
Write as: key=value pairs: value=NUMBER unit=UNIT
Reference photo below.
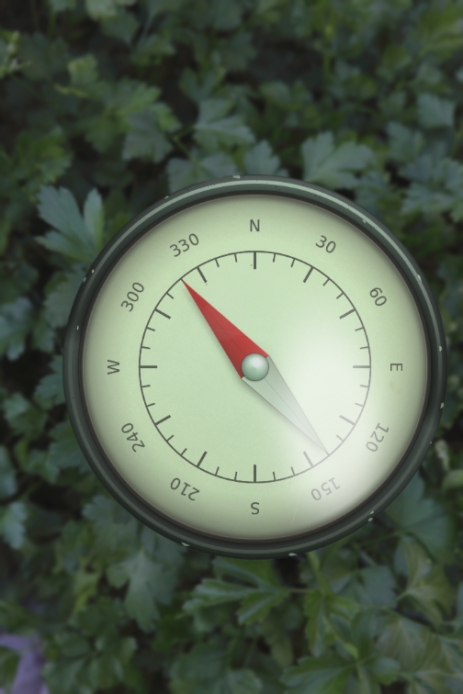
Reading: value=320 unit=°
